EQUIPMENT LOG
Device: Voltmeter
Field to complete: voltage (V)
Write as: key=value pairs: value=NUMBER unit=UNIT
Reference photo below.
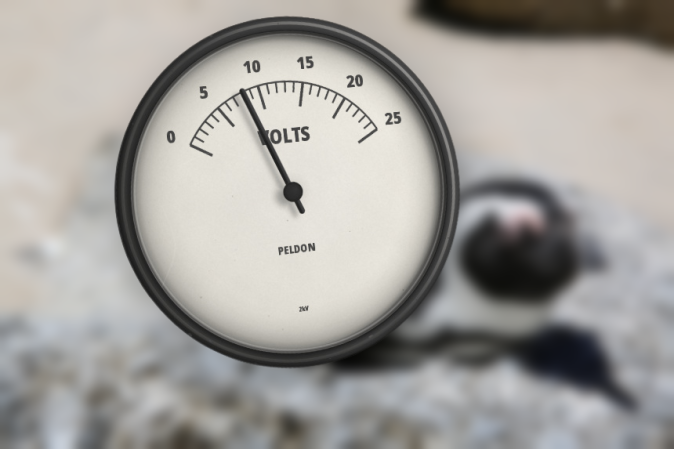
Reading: value=8 unit=V
